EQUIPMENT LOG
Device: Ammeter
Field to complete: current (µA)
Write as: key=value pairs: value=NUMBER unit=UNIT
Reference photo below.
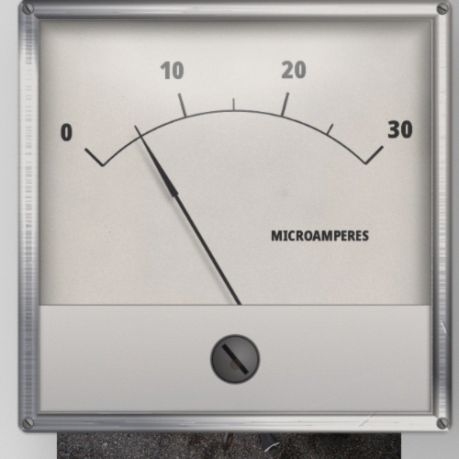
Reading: value=5 unit=µA
